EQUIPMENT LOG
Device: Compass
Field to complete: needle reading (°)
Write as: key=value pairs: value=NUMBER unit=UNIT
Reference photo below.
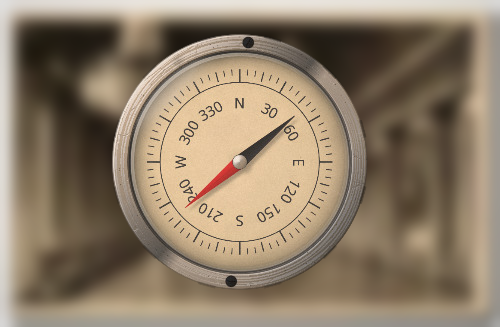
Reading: value=230 unit=°
